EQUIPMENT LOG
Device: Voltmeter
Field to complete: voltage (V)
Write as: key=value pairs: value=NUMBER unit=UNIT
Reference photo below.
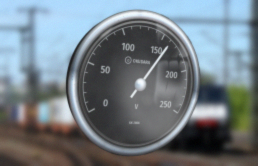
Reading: value=160 unit=V
